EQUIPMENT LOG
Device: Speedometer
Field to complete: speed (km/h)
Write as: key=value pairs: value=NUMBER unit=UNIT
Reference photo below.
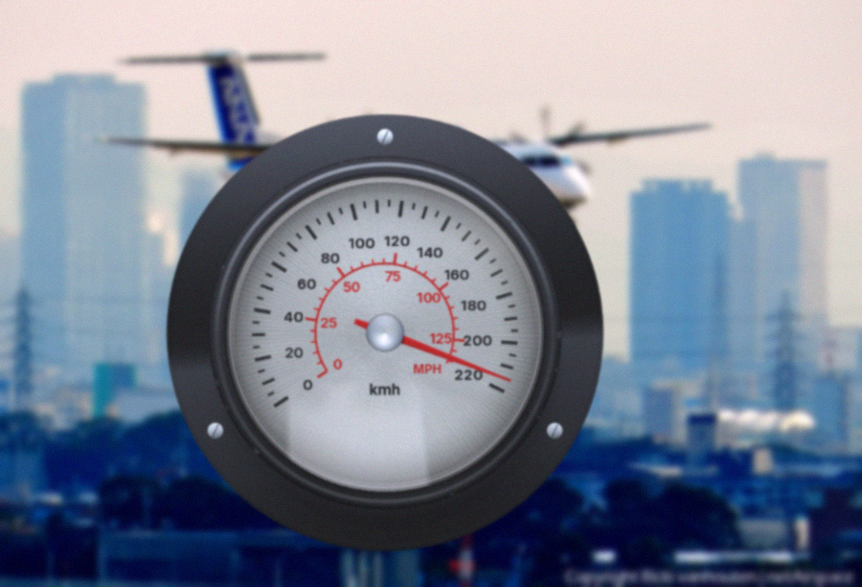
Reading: value=215 unit=km/h
